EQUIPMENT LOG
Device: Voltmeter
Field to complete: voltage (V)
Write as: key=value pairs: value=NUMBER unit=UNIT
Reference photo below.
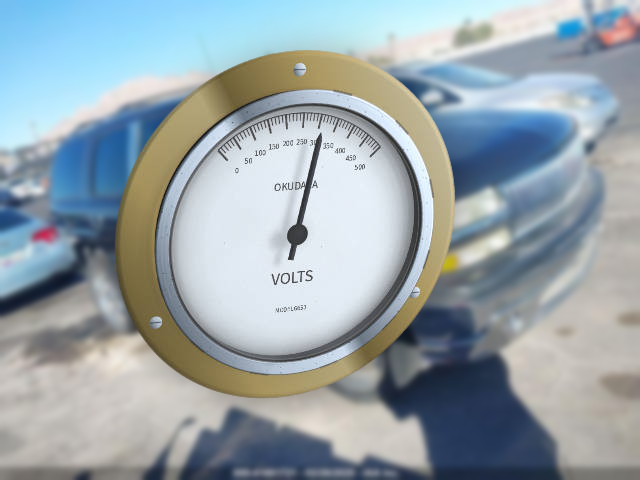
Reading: value=300 unit=V
